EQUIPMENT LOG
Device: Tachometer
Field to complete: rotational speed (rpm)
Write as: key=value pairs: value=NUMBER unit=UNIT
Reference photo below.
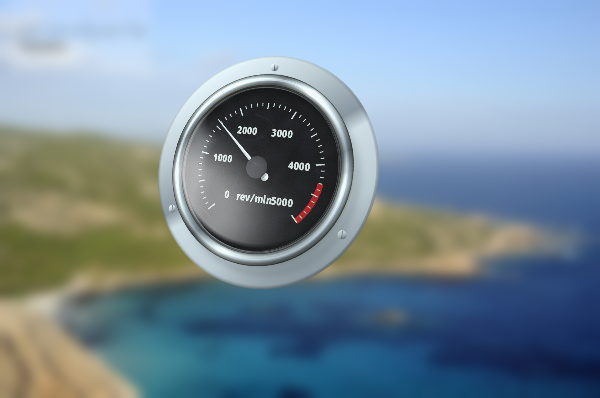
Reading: value=1600 unit=rpm
